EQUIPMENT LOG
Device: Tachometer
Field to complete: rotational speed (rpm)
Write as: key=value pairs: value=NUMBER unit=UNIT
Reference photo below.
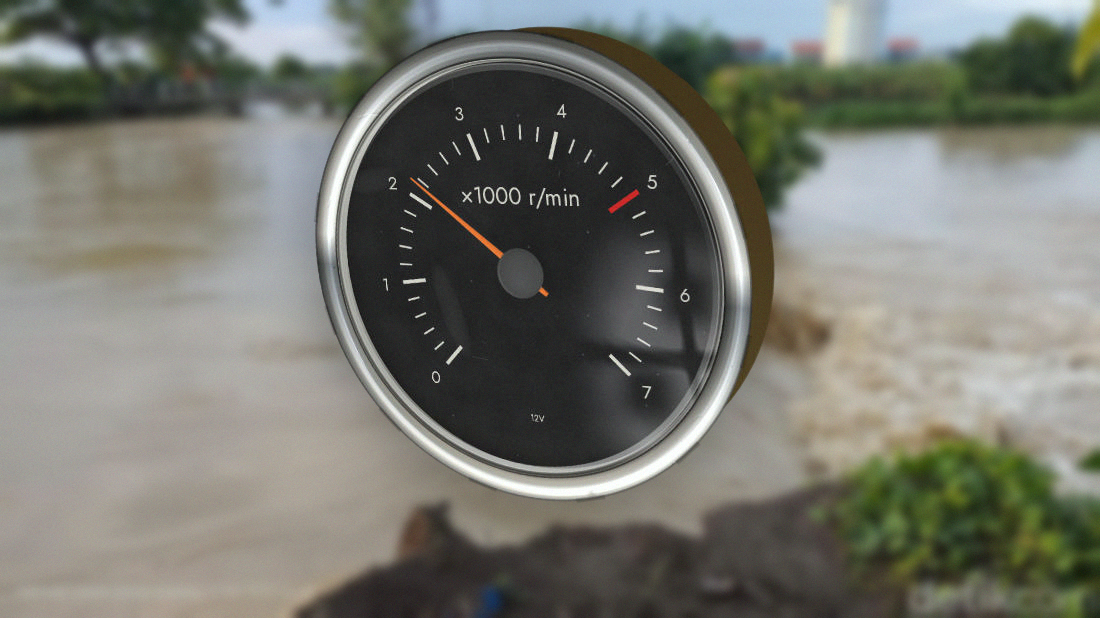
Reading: value=2200 unit=rpm
